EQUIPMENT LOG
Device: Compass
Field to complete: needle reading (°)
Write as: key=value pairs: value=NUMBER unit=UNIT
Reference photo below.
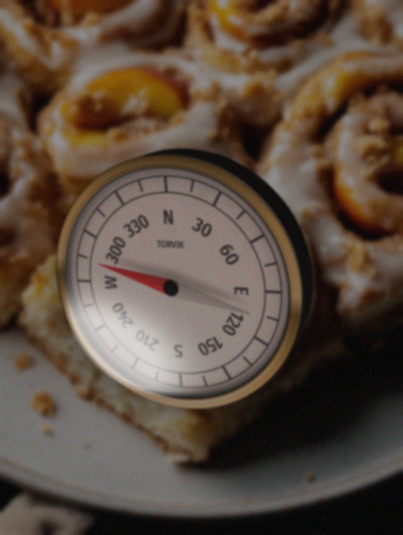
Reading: value=285 unit=°
